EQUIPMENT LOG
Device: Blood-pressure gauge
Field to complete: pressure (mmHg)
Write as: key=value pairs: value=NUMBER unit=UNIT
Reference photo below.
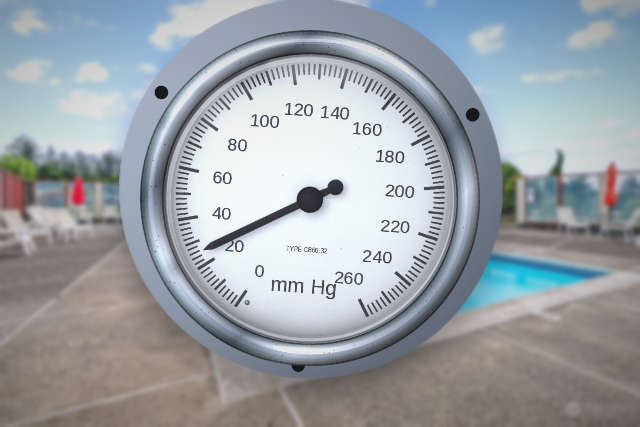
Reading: value=26 unit=mmHg
